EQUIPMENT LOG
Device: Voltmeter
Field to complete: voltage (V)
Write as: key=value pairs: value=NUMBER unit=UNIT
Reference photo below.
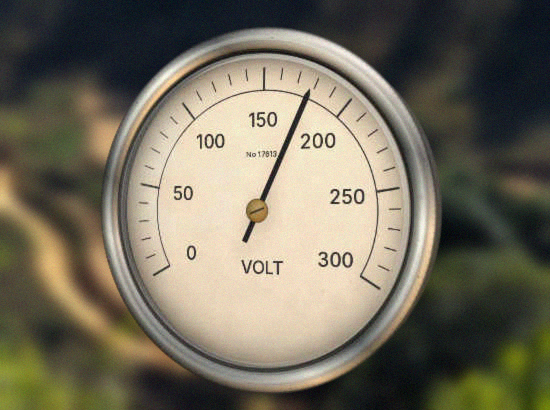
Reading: value=180 unit=V
